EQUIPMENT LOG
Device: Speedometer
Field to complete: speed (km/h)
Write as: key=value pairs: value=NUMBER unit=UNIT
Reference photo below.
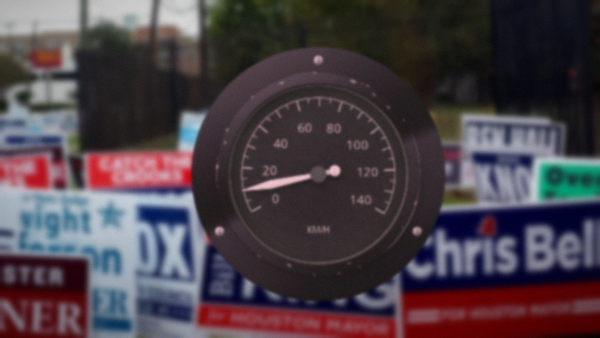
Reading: value=10 unit=km/h
